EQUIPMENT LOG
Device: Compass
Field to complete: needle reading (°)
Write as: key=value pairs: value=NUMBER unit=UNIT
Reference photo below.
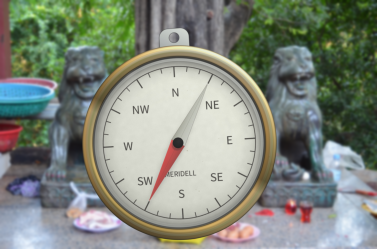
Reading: value=210 unit=°
